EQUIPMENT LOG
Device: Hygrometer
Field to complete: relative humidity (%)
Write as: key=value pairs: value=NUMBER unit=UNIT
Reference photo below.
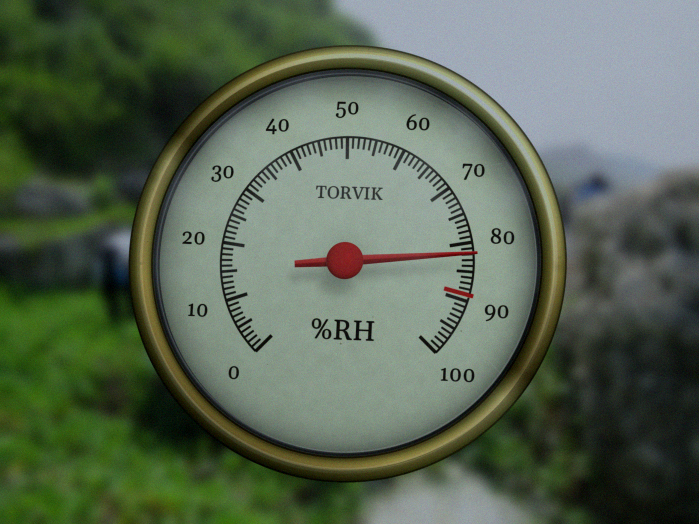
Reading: value=82 unit=%
